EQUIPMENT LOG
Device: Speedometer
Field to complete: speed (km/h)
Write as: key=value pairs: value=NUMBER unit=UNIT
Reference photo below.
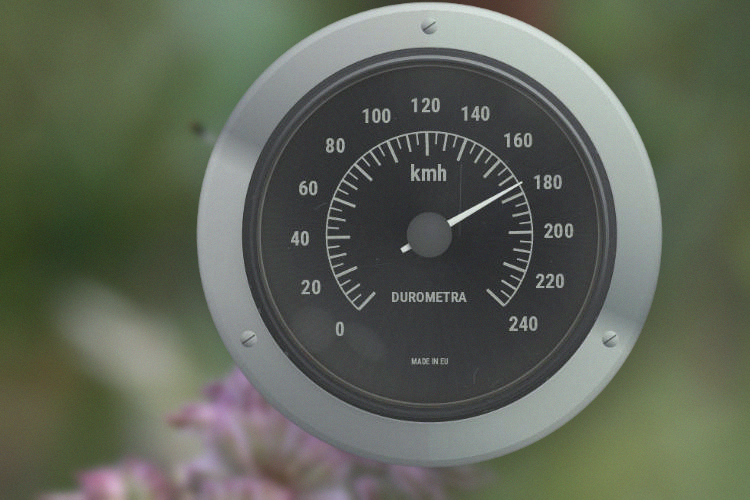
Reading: value=175 unit=km/h
